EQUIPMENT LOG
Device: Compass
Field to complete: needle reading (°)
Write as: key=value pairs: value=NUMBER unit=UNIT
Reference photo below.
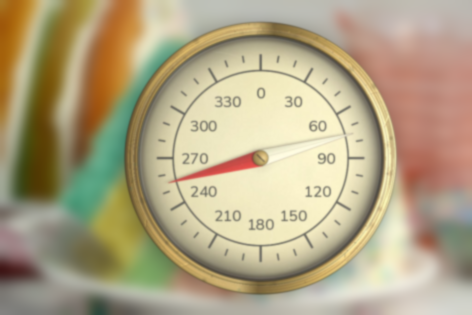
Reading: value=255 unit=°
